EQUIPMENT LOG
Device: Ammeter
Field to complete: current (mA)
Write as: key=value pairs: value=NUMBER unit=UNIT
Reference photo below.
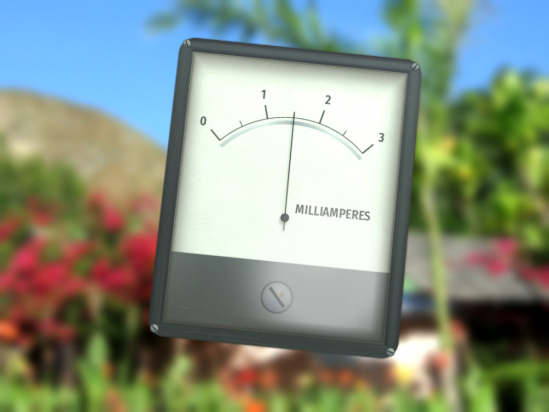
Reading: value=1.5 unit=mA
